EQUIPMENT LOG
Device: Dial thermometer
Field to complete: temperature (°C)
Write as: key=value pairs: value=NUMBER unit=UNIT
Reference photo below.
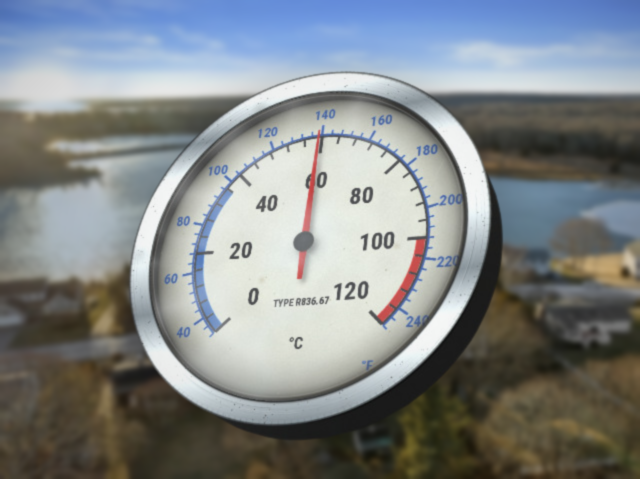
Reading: value=60 unit=°C
